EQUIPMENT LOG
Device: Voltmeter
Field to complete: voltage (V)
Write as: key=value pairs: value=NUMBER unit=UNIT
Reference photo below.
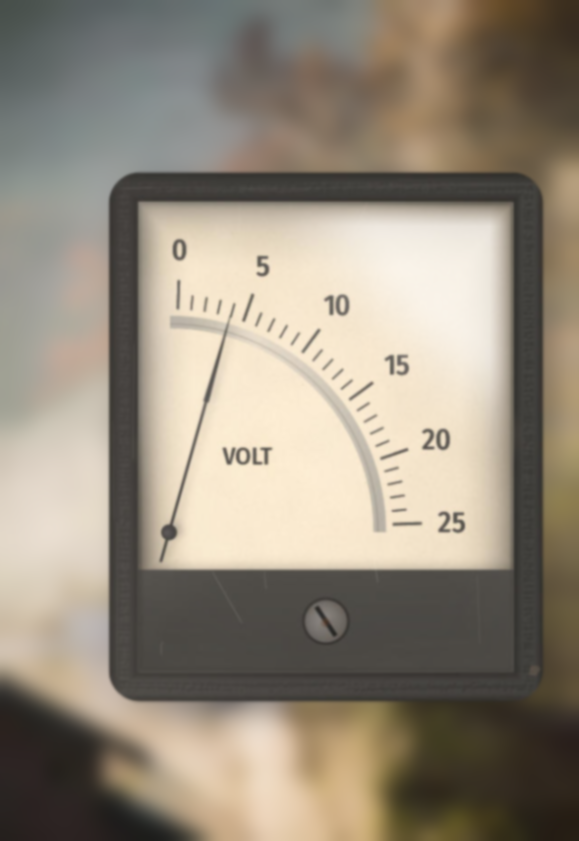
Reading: value=4 unit=V
